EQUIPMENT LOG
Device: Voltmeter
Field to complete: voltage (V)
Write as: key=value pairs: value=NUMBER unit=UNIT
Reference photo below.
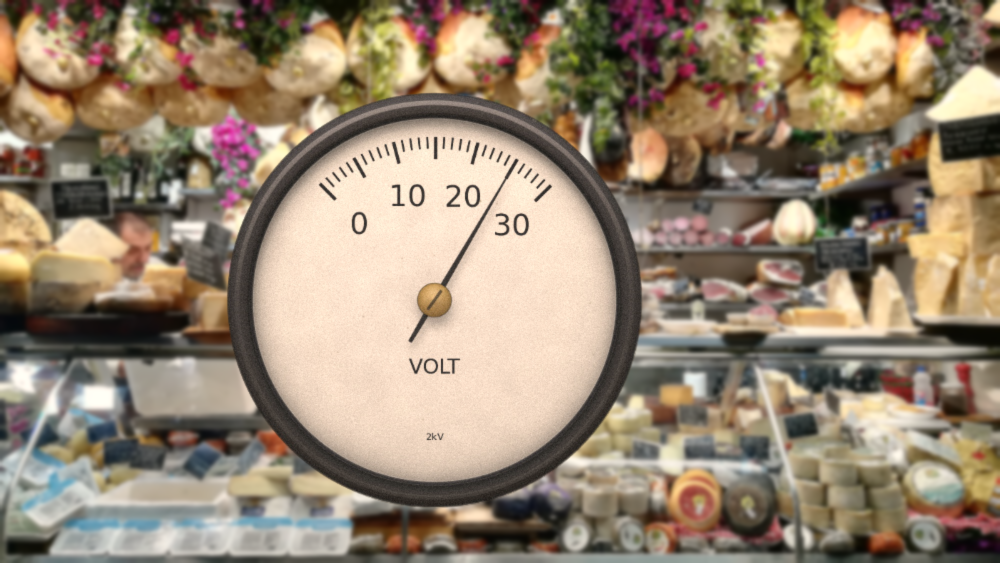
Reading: value=25 unit=V
